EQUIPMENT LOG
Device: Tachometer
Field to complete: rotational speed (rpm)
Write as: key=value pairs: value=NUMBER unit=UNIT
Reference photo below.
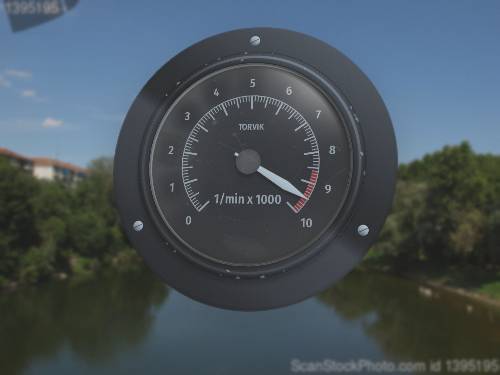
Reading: value=9500 unit=rpm
